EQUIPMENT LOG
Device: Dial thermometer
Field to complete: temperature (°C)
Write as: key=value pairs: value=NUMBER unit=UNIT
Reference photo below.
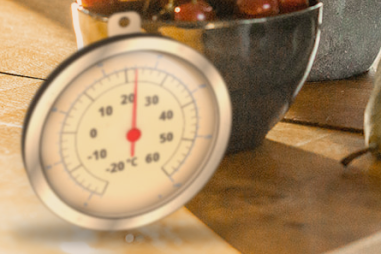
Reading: value=22 unit=°C
